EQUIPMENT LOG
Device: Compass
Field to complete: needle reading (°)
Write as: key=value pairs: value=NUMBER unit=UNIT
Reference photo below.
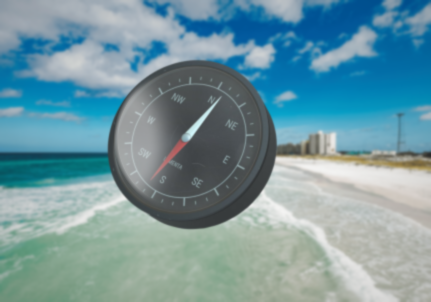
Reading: value=190 unit=°
